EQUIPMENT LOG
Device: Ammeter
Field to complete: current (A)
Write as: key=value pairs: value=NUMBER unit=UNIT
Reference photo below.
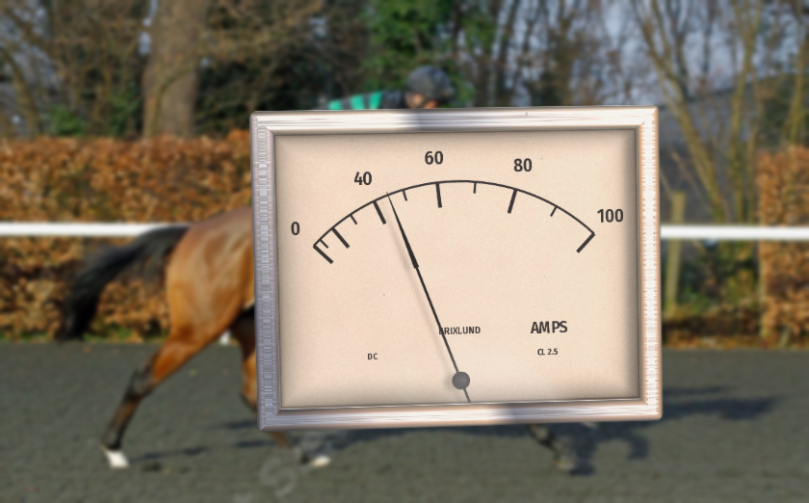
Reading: value=45 unit=A
